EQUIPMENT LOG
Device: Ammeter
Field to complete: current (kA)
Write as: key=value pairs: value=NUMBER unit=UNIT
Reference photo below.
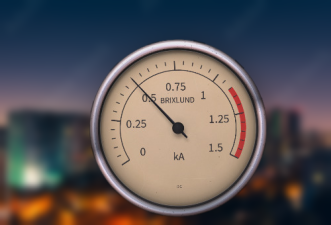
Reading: value=0.5 unit=kA
